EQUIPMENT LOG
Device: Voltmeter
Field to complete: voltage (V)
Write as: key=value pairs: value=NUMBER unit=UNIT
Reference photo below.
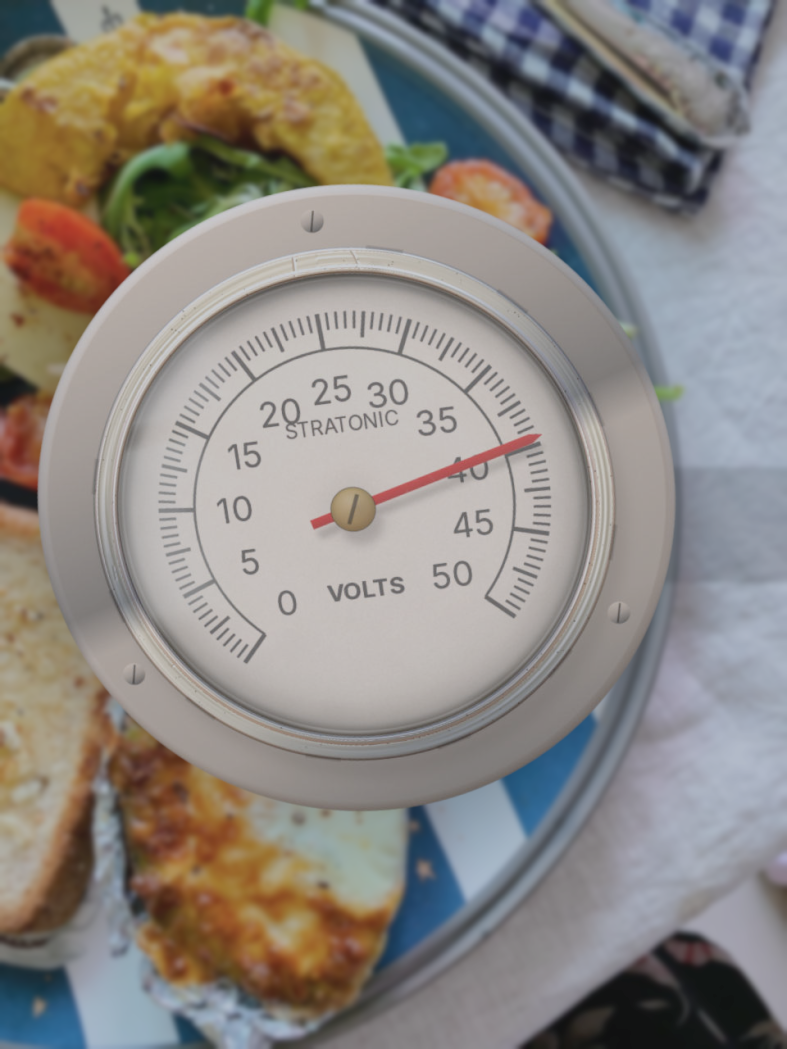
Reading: value=39.5 unit=V
